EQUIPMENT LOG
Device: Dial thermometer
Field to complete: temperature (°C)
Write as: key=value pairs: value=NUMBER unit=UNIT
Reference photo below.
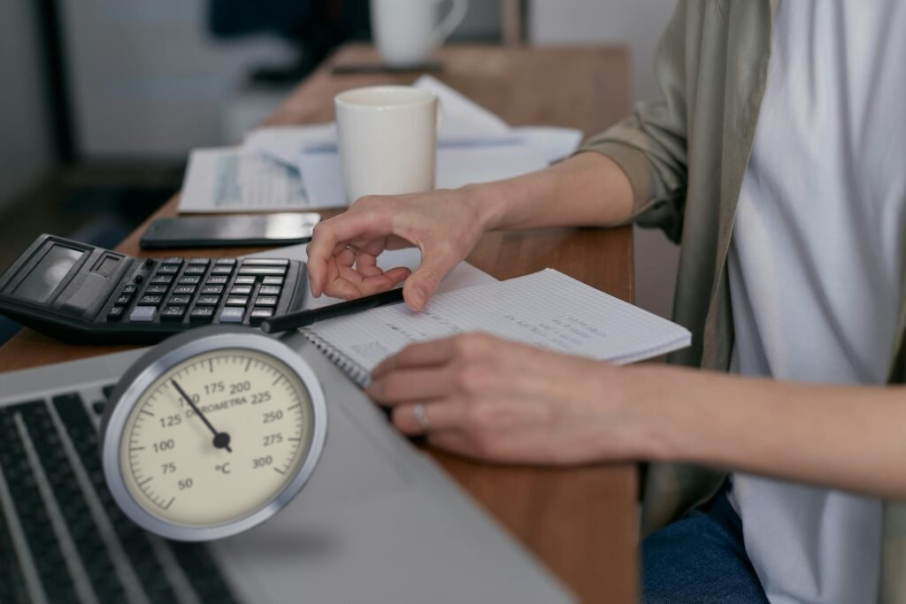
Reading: value=150 unit=°C
